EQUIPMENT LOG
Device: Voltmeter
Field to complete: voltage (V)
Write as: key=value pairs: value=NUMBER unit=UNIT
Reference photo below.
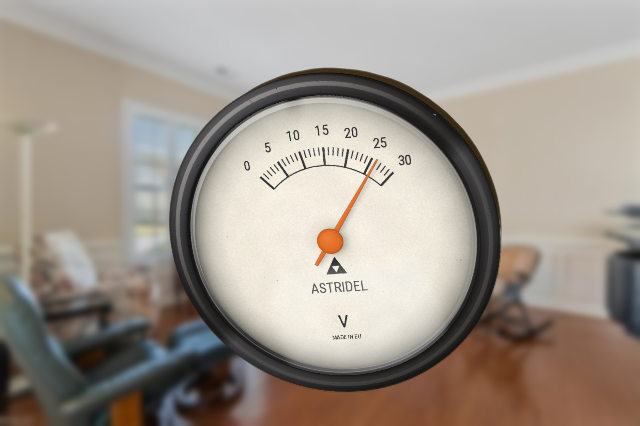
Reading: value=26 unit=V
